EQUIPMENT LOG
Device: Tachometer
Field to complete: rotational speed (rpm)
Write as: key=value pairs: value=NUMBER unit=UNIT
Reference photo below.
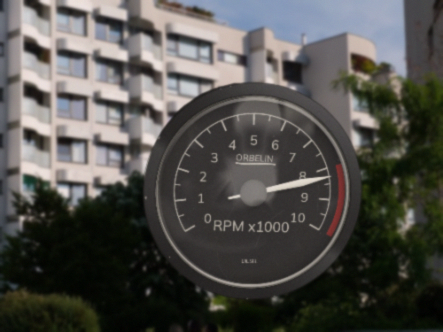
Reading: value=8250 unit=rpm
